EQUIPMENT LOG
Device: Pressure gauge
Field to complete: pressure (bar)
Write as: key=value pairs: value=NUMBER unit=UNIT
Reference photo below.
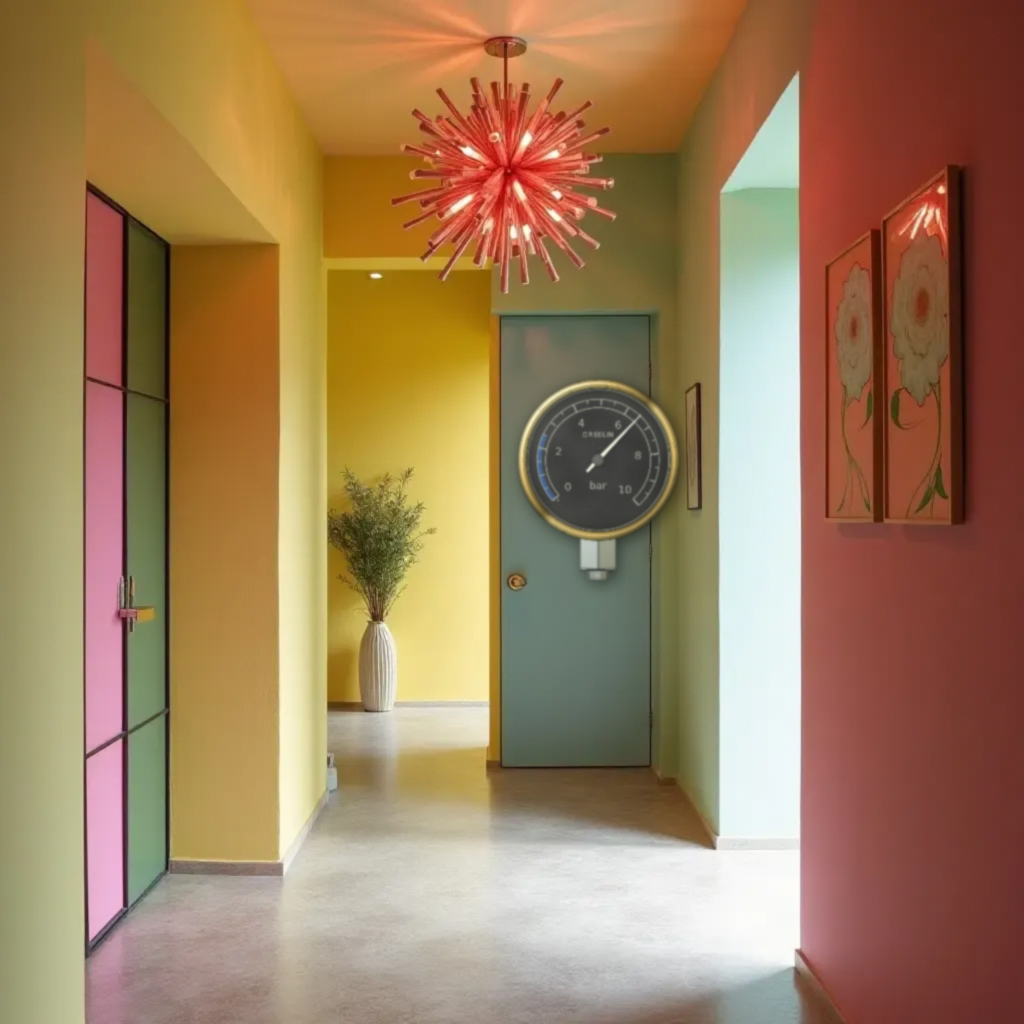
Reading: value=6.5 unit=bar
